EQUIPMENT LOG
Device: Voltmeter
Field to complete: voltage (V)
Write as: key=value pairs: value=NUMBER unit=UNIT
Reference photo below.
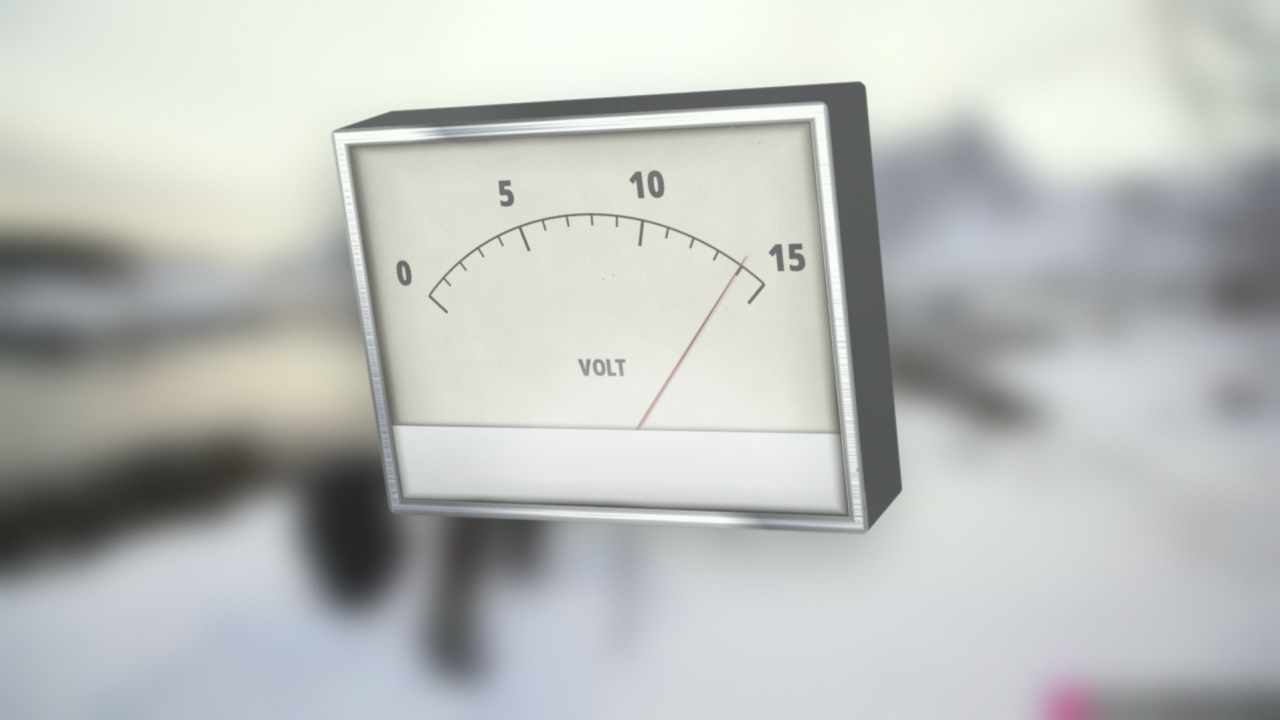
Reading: value=14 unit=V
